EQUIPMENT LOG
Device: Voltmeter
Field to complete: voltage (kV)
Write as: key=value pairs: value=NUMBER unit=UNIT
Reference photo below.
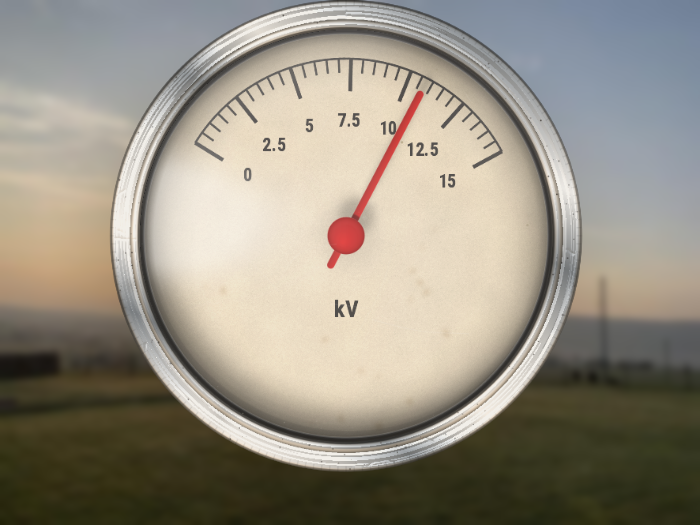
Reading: value=10.75 unit=kV
